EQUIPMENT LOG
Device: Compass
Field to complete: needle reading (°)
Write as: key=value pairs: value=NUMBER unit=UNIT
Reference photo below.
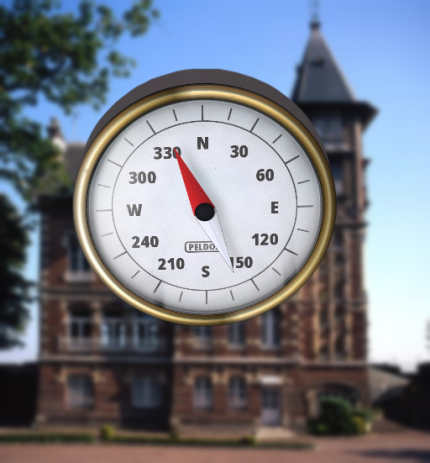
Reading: value=337.5 unit=°
